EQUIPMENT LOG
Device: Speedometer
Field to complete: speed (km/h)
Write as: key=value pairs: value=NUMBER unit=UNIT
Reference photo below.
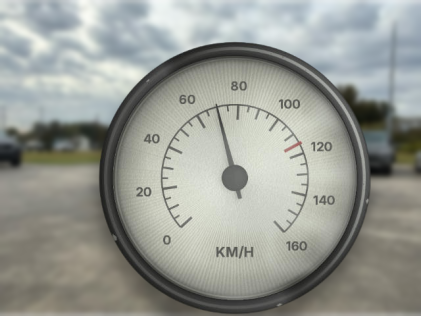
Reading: value=70 unit=km/h
